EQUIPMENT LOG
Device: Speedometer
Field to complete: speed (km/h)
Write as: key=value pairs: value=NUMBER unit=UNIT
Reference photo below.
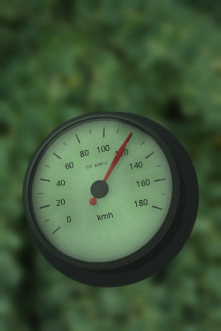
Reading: value=120 unit=km/h
